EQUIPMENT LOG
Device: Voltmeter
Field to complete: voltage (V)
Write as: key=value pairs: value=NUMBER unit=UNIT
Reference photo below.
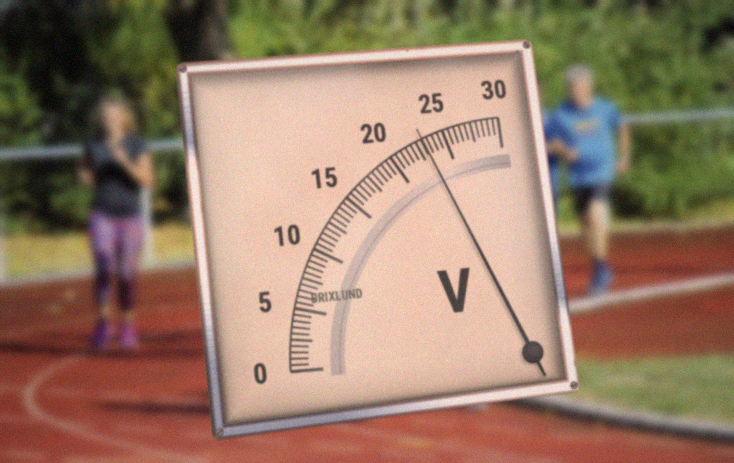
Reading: value=23 unit=V
